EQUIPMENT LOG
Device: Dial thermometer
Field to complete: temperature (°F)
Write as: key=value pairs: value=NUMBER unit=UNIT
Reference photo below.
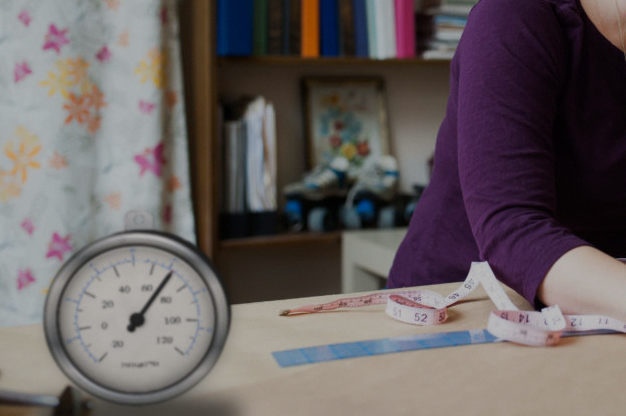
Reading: value=70 unit=°F
